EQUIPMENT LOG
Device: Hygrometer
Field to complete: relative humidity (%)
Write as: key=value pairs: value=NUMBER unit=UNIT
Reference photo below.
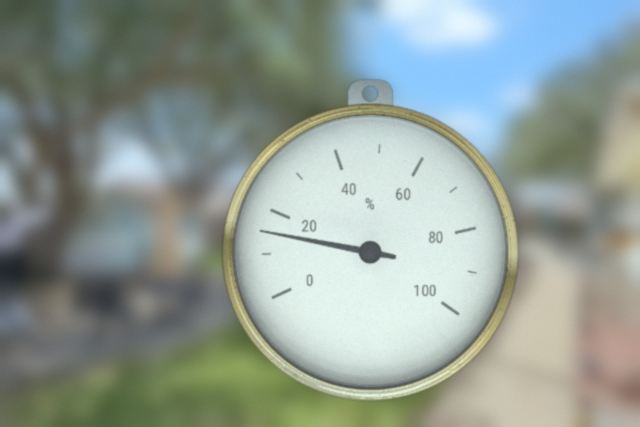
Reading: value=15 unit=%
